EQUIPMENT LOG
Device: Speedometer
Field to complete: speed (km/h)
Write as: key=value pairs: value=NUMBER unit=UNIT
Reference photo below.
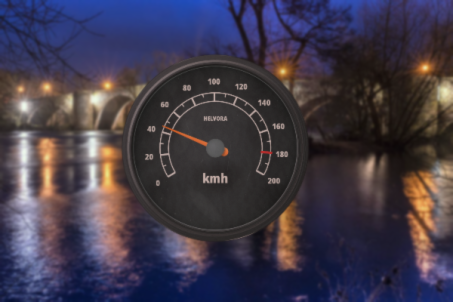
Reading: value=45 unit=km/h
